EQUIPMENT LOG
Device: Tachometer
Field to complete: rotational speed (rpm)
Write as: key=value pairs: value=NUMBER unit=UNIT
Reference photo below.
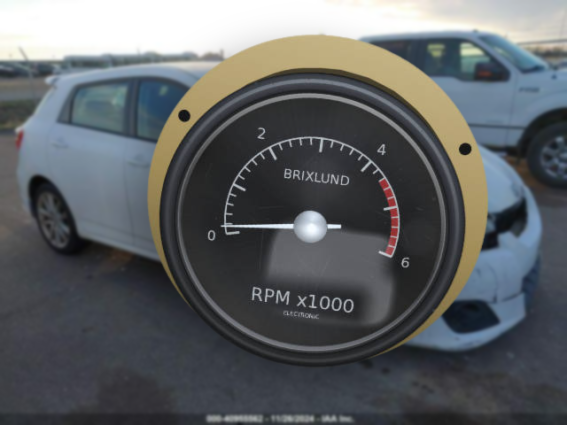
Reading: value=200 unit=rpm
